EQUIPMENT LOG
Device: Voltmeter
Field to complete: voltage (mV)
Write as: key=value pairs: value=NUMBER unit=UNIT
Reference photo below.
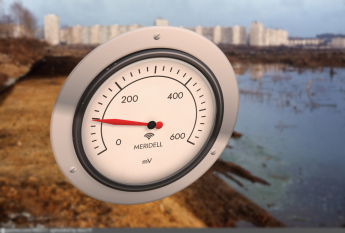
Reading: value=100 unit=mV
